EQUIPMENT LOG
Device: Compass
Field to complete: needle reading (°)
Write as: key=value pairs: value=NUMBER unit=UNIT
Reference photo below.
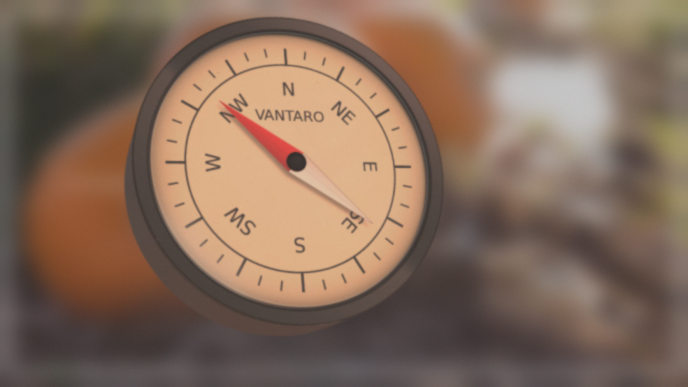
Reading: value=310 unit=°
